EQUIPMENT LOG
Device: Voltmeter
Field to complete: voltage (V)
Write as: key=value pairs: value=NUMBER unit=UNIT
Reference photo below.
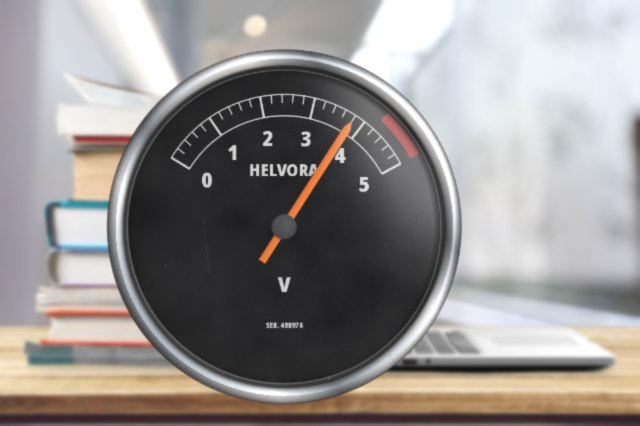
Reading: value=3.8 unit=V
